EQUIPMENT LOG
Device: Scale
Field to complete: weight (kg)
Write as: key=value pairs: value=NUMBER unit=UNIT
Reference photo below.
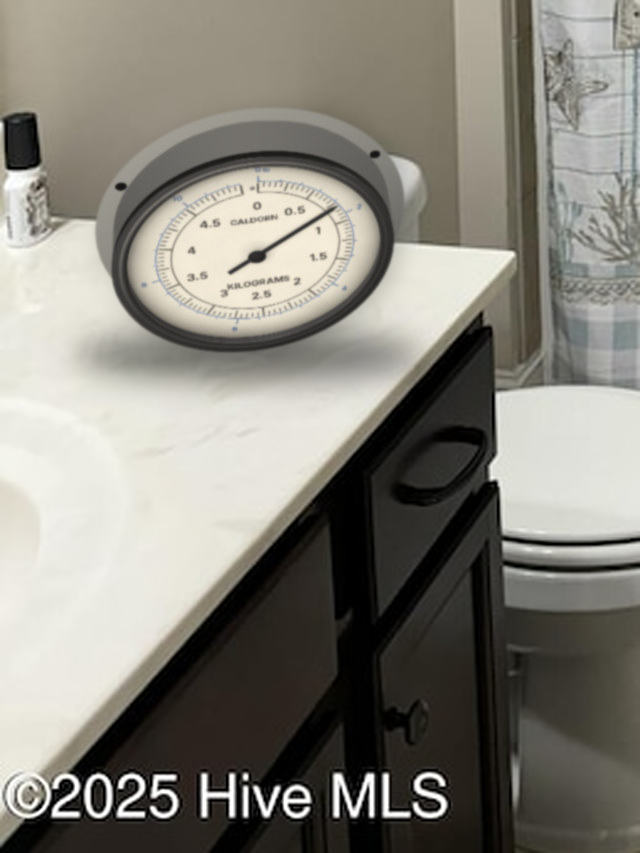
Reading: value=0.75 unit=kg
